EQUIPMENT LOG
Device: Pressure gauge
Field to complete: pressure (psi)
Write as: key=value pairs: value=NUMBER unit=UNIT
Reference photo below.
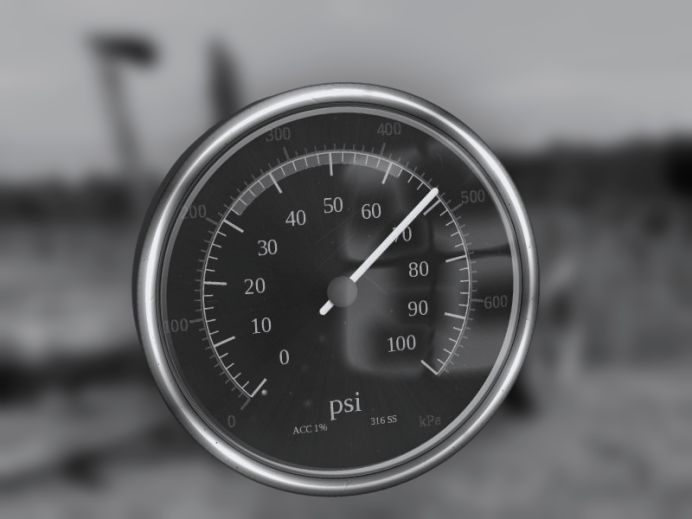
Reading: value=68 unit=psi
